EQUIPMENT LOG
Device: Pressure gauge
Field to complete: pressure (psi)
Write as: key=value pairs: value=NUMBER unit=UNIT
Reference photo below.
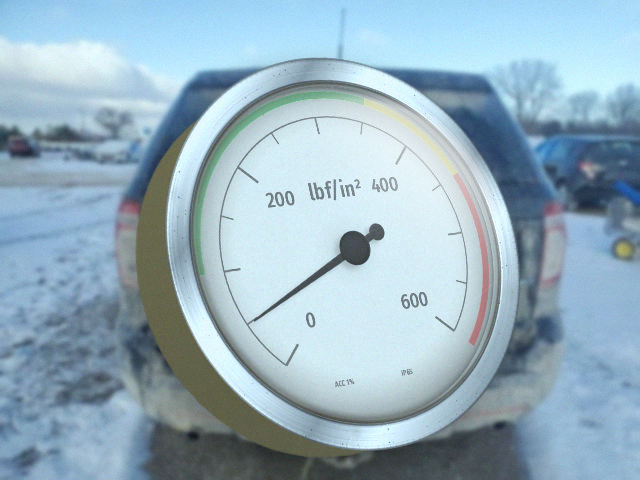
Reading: value=50 unit=psi
